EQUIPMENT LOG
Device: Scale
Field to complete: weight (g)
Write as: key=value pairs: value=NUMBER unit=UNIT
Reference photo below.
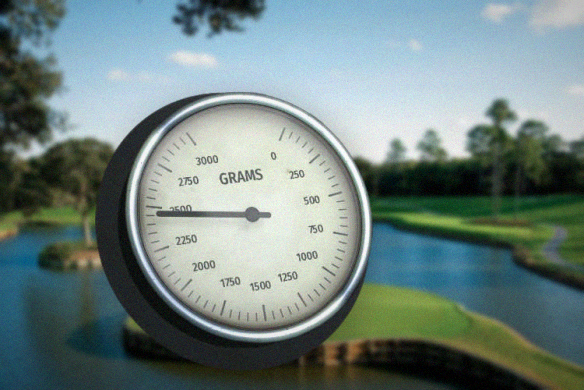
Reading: value=2450 unit=g
